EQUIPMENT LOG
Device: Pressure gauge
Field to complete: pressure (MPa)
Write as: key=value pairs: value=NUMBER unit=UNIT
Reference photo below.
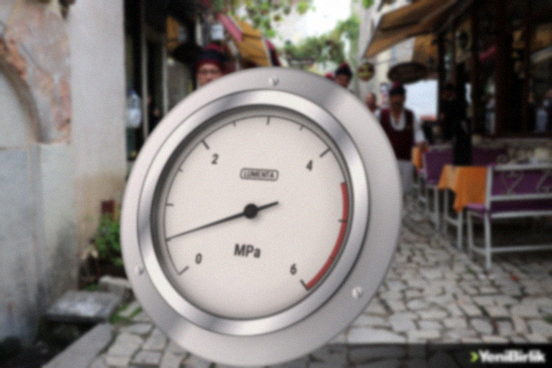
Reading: value=0.5 unit=MPa
